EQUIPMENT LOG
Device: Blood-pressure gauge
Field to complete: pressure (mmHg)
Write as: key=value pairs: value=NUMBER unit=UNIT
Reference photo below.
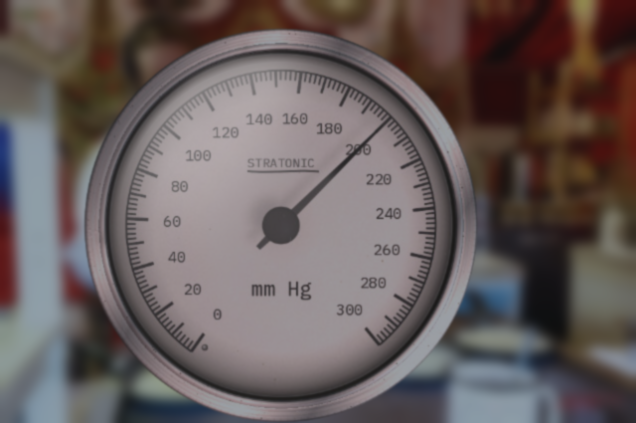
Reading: value=200 unit=mmHg
